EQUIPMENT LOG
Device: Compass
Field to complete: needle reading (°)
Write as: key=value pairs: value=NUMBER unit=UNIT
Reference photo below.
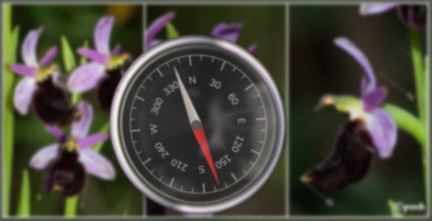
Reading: value=165 unit=°
